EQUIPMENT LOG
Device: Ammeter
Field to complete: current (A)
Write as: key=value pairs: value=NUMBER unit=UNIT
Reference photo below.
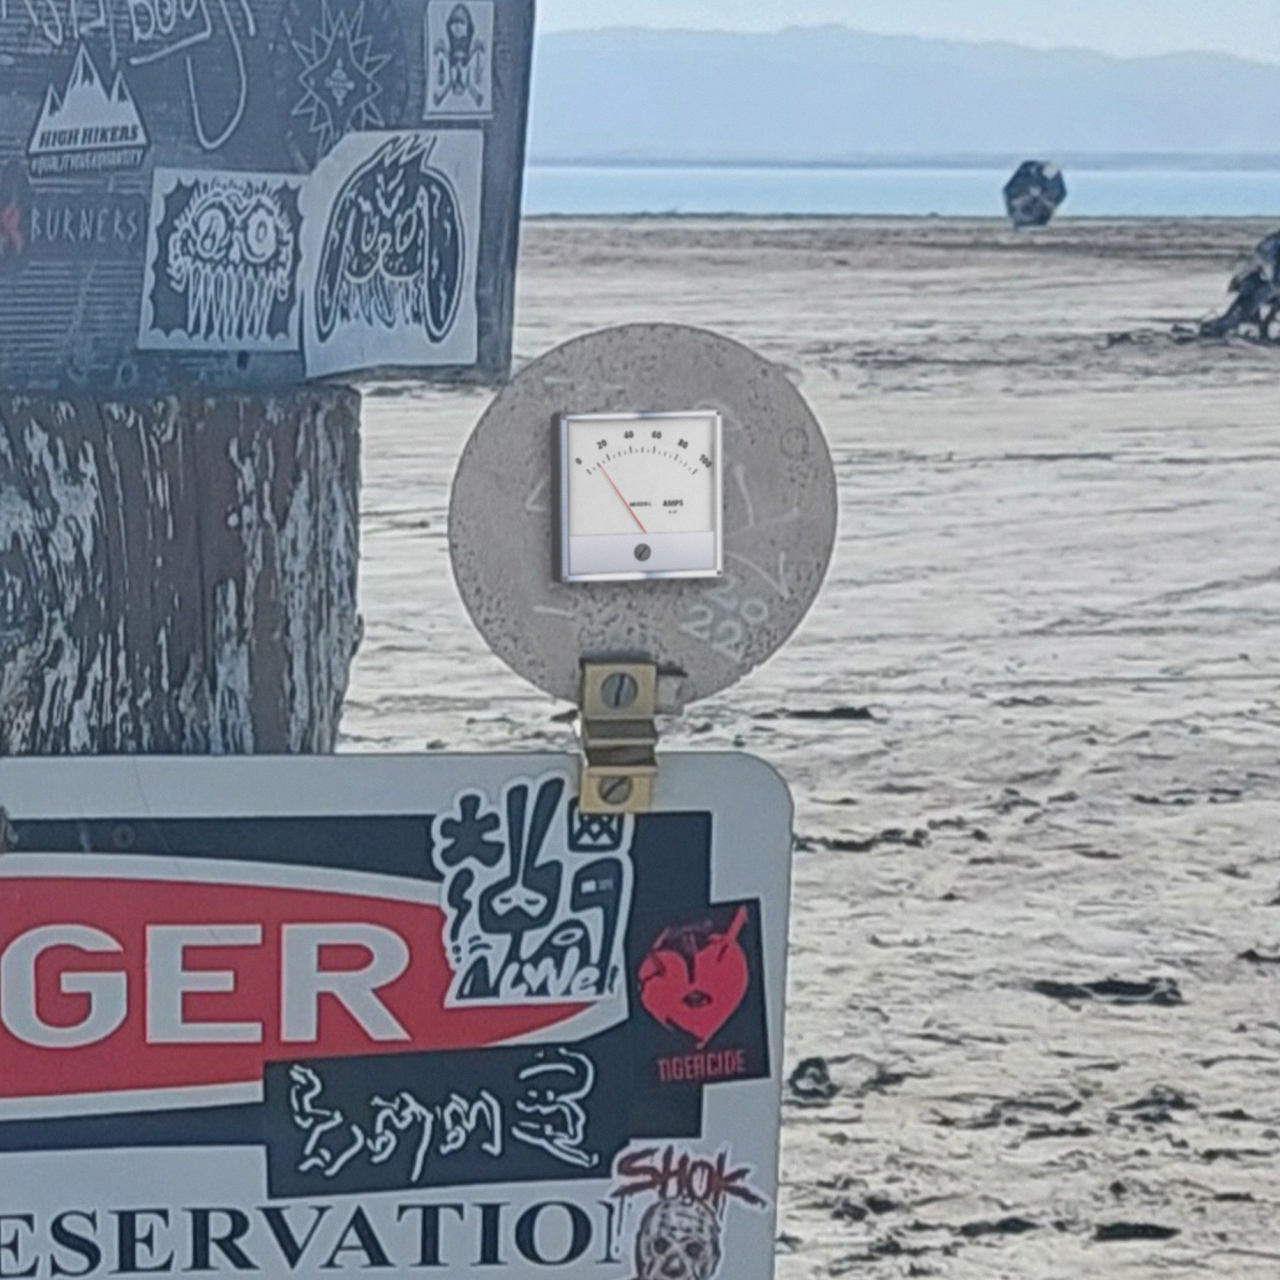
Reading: value=10 unit=A
